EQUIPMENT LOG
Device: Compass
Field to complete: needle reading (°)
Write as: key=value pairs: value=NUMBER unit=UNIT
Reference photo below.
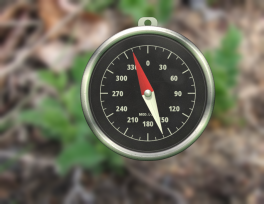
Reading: value=340 unit=°
